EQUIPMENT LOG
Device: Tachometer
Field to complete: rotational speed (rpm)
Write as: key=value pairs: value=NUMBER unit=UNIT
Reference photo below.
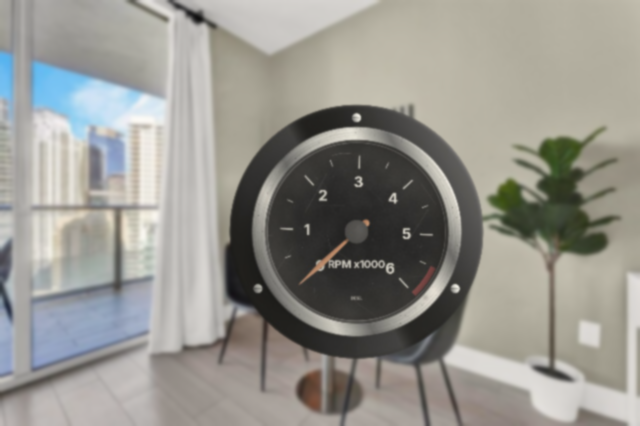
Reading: value=0 unit=rpm
